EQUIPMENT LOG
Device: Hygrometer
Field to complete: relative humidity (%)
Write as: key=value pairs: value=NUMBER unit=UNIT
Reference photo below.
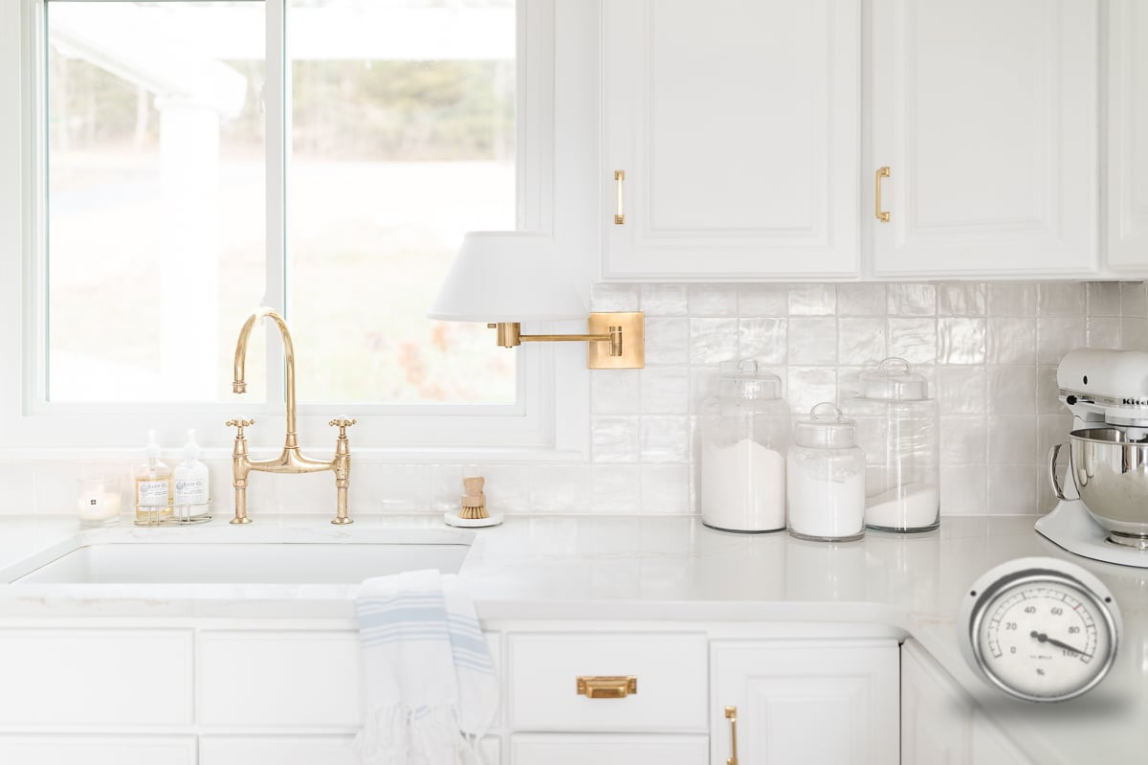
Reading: value=96 unit=%
